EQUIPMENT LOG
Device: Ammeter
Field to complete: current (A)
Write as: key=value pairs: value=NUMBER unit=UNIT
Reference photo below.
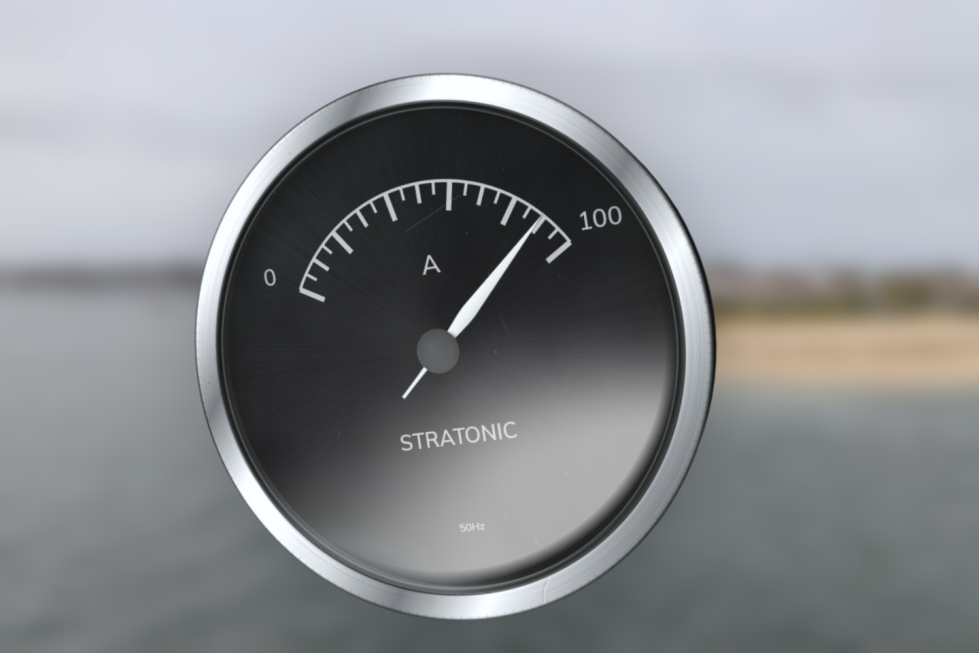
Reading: value=90 unit=A
